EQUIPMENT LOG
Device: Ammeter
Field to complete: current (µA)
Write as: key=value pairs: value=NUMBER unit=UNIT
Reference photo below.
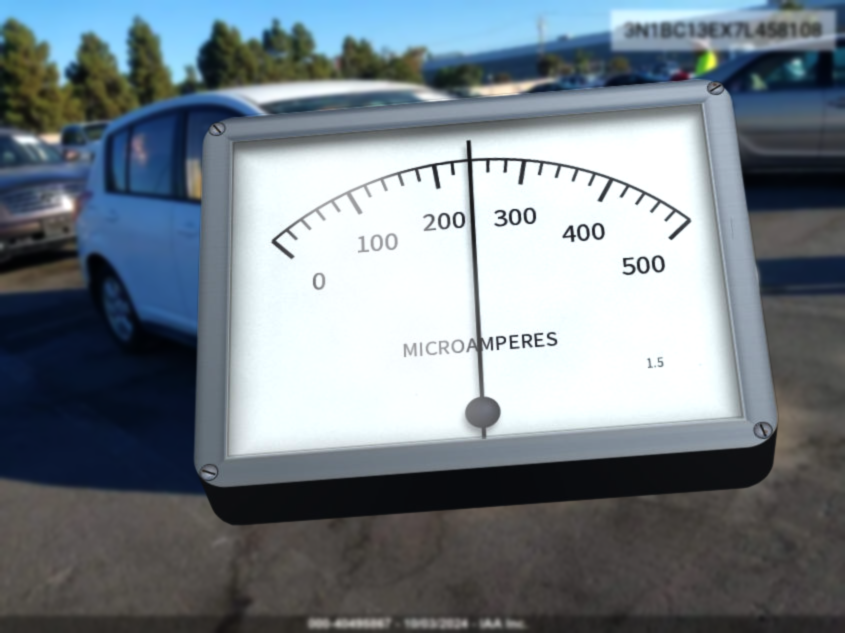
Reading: value=240 unit=µA
